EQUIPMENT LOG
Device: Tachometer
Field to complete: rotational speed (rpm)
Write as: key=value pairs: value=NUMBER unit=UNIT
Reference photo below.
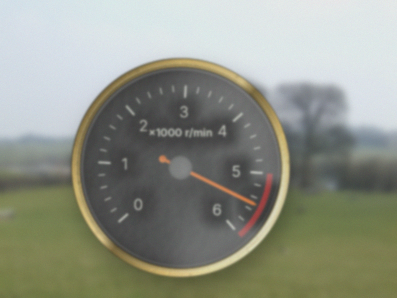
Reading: value=5500 unit=rpm
